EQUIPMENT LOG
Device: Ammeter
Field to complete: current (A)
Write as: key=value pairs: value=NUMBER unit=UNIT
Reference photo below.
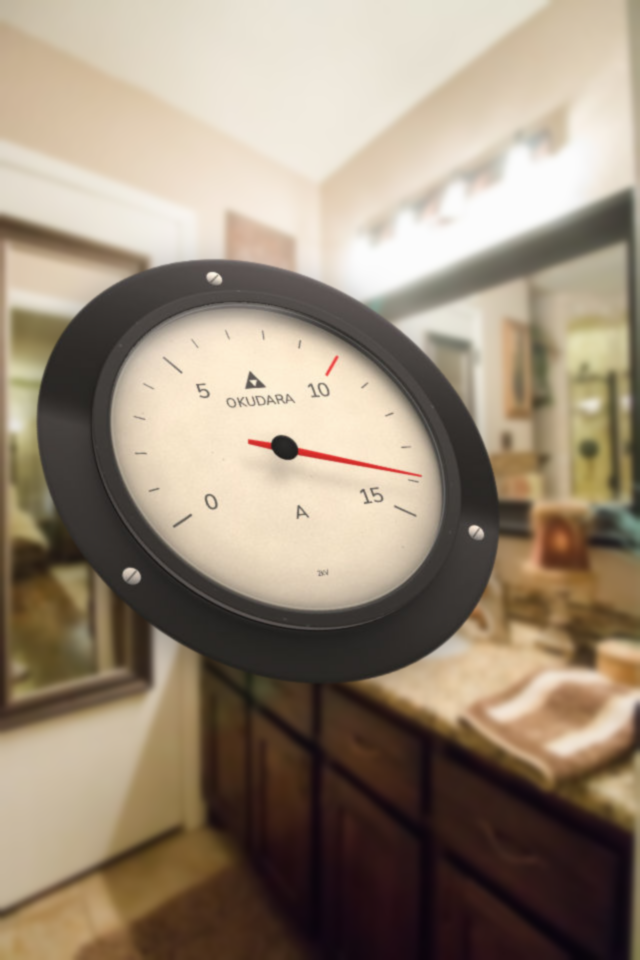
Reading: value=14 unit=A
